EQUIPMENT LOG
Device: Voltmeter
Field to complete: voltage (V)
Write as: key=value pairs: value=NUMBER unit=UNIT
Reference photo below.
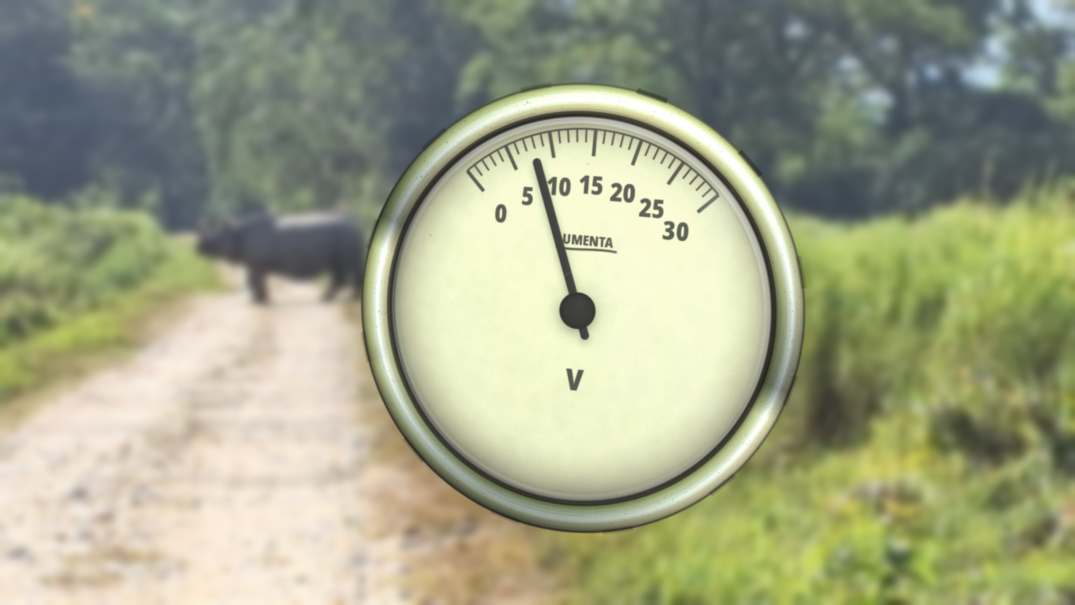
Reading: value=8 unit=V
